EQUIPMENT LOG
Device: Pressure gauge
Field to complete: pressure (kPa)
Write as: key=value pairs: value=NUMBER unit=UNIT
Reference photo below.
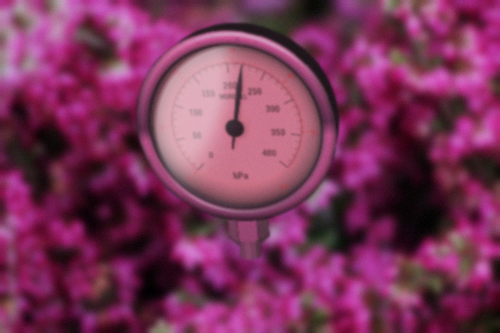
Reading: value=220 unit=kPa
